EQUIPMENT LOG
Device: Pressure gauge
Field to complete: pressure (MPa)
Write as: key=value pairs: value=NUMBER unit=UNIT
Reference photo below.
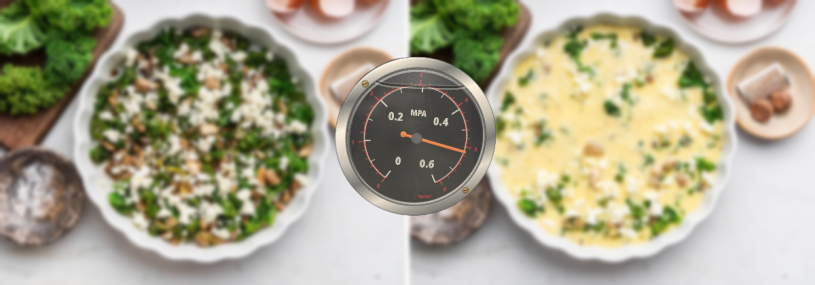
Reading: value=0.5 unit=MPa
